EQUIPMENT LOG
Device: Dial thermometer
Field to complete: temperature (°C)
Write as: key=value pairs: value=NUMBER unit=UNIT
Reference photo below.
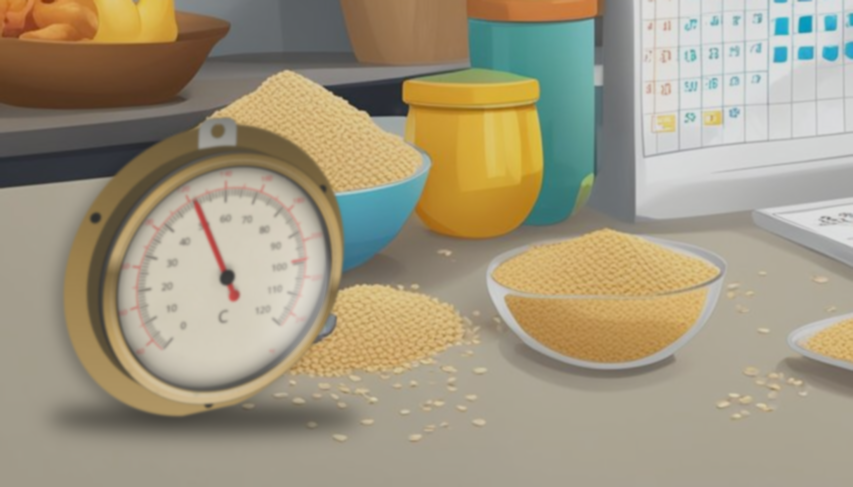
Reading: value=50 unit=°C
